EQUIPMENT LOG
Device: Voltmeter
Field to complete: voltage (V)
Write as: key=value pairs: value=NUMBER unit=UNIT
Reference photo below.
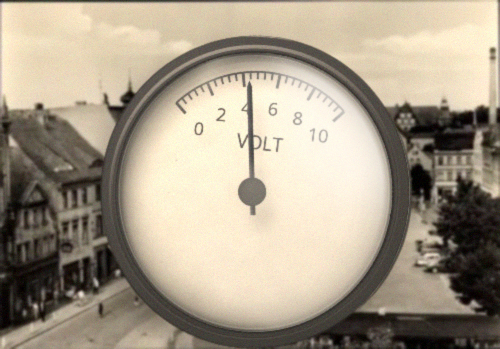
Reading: value=4.4 unit=V
